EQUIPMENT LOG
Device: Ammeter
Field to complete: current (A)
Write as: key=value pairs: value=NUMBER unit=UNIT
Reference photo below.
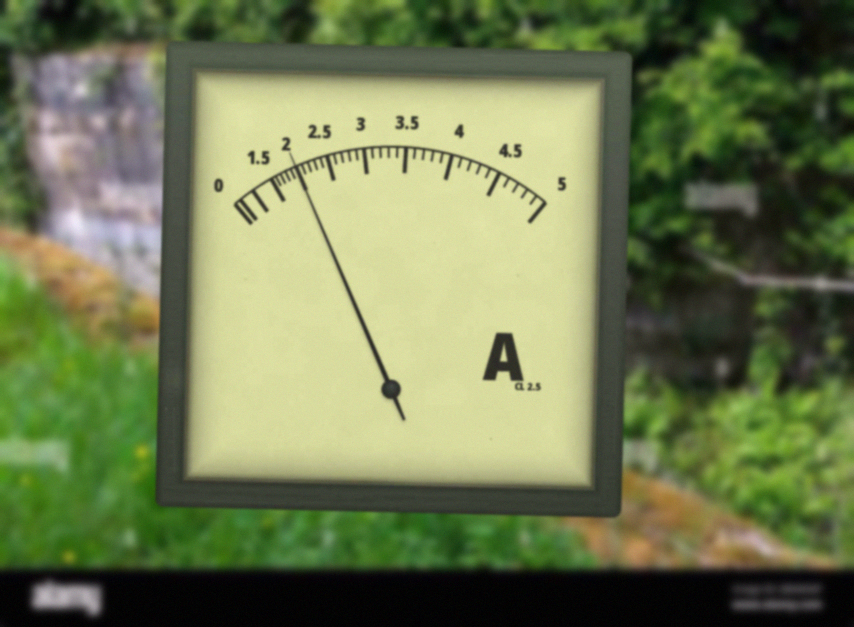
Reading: value=2 unit=A
